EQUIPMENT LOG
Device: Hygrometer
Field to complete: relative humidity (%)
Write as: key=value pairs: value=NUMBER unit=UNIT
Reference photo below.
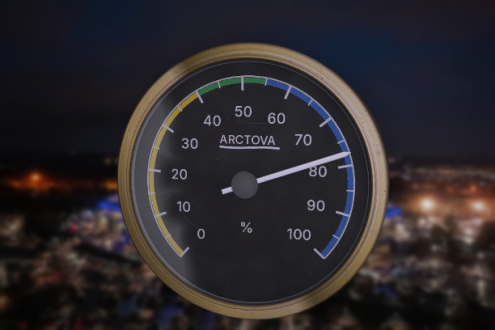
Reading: value=77.5 unit=%
